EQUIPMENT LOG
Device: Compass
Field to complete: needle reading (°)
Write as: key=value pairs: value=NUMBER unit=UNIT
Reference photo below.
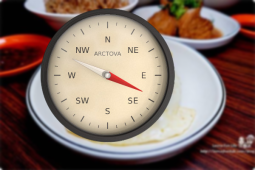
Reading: value=115 unit=°
